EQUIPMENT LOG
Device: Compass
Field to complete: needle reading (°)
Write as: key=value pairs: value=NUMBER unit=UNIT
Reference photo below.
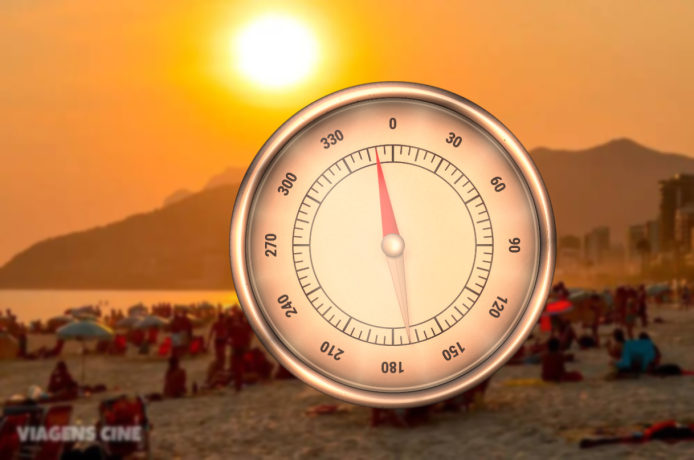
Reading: value=350 unit=°
